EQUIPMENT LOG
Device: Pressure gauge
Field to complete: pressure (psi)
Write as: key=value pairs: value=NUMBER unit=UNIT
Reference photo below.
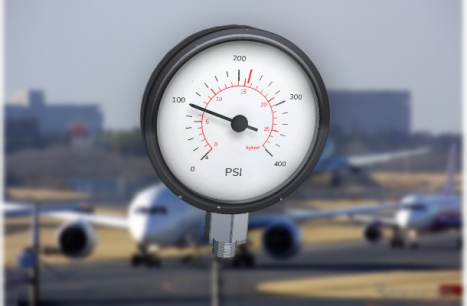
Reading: value=100 unit=psi
